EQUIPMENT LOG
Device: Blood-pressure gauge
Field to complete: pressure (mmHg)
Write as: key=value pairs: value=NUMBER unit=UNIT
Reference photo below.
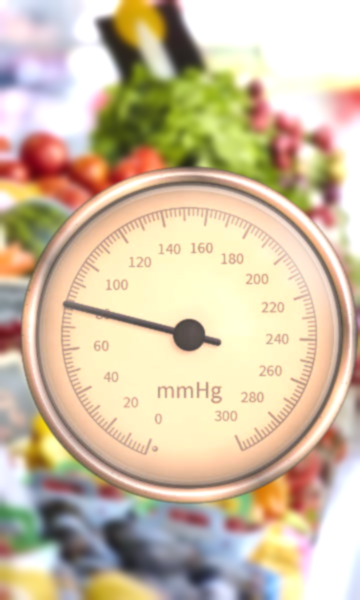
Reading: value=80 unit=mmHg
